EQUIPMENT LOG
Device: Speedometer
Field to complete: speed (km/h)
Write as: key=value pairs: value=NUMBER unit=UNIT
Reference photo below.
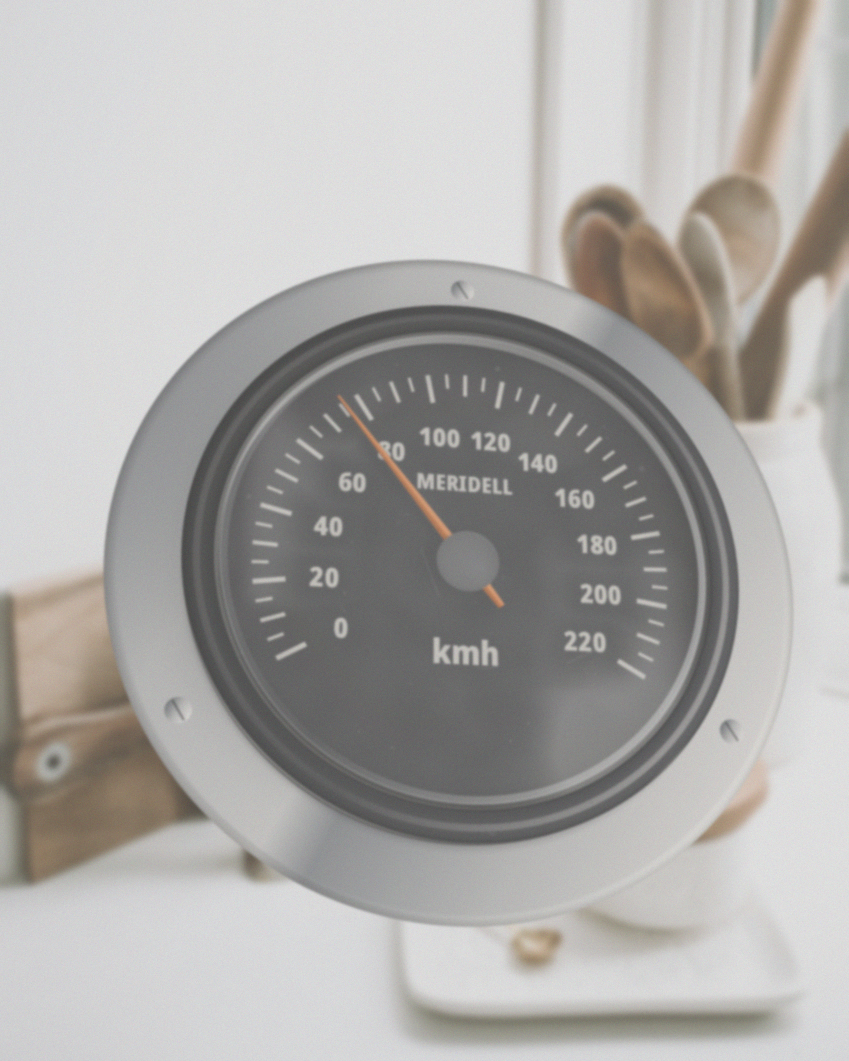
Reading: value=75 unit=km/h
